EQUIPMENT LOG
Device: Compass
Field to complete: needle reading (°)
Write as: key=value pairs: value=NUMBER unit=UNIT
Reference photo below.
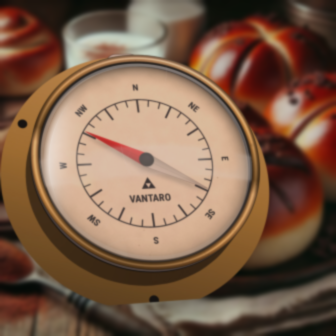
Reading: value=300 unit=°
